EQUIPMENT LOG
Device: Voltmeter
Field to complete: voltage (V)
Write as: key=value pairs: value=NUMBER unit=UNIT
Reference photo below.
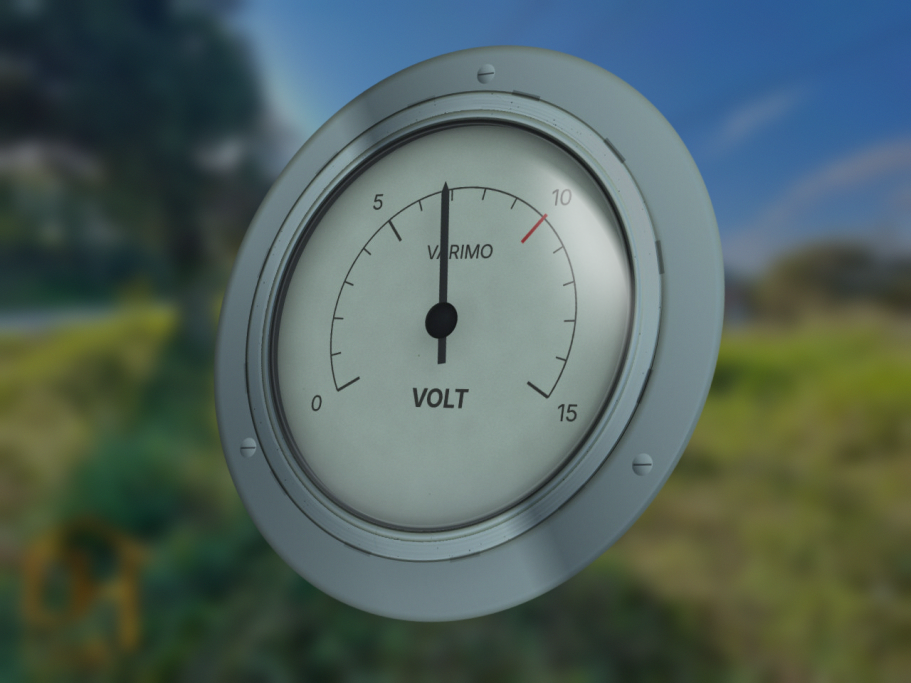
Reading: value=7 unit=V
